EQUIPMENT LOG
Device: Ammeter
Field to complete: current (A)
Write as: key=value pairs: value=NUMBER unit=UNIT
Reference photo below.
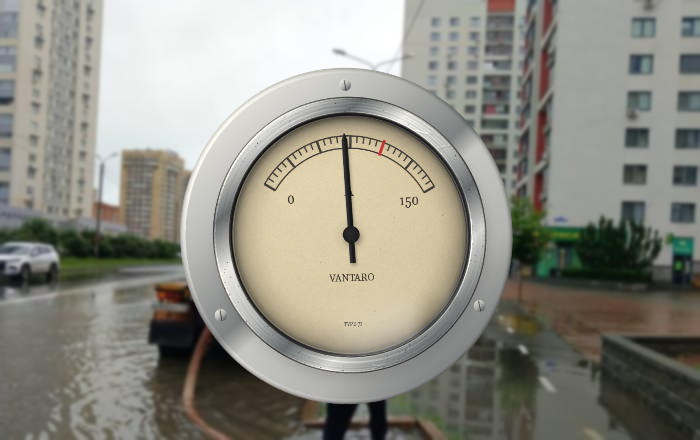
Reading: value=70 unit=A
